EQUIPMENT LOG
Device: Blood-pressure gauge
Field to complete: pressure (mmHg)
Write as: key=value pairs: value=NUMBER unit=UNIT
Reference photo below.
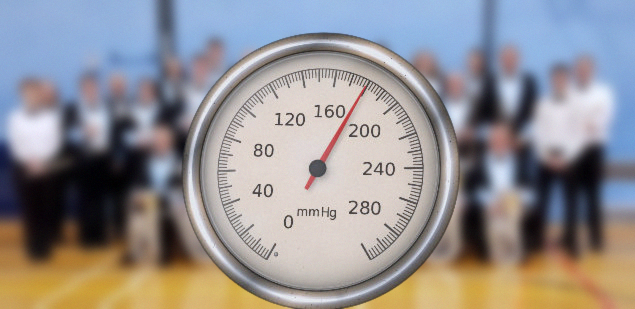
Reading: value=180 unit=mmHg
